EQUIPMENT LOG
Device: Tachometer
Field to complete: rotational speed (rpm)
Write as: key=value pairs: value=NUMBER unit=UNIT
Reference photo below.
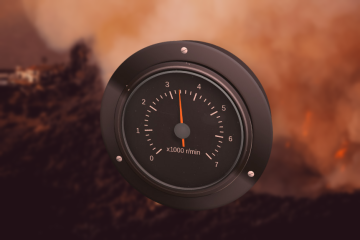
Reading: value=3400 unit=rpm
